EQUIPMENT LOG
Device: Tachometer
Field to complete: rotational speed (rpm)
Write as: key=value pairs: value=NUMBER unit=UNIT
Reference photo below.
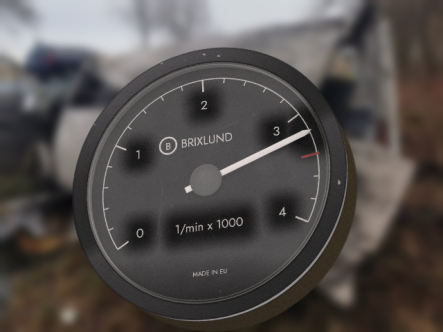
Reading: value=3200 unit=rpm
